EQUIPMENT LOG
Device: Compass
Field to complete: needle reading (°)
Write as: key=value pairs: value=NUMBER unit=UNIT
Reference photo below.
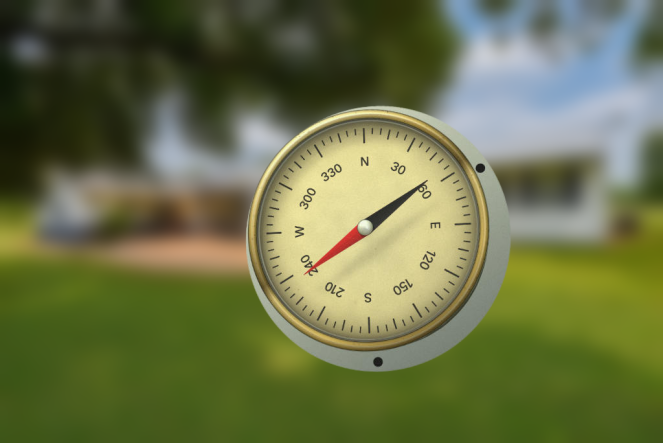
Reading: value=235 unit=°
